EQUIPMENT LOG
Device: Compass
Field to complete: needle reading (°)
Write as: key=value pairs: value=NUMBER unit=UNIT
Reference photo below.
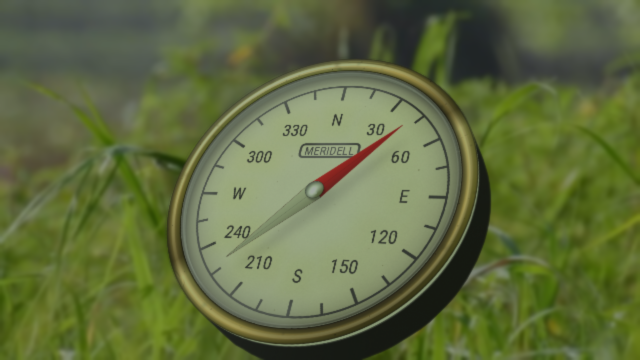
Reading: value=45 unit=°
